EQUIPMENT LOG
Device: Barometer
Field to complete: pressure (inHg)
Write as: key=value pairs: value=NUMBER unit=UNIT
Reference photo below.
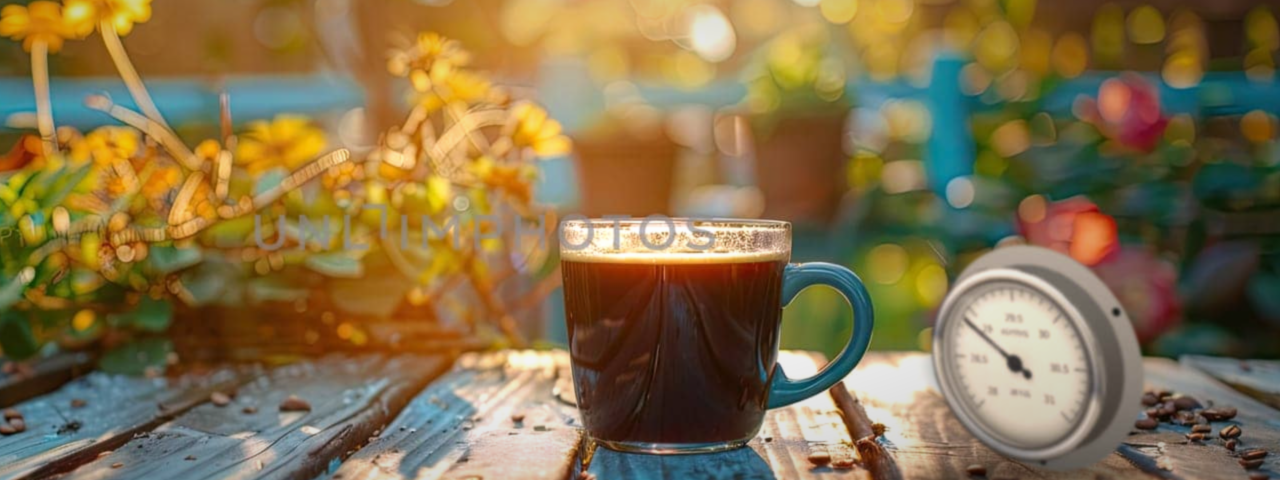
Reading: value=28.9 unit=inHg
